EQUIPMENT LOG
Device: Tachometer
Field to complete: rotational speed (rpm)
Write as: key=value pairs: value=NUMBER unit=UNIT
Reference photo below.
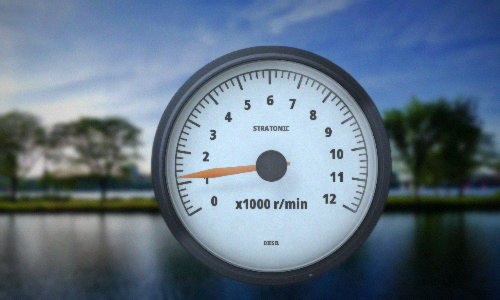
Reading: value=1200 unit=rpm
